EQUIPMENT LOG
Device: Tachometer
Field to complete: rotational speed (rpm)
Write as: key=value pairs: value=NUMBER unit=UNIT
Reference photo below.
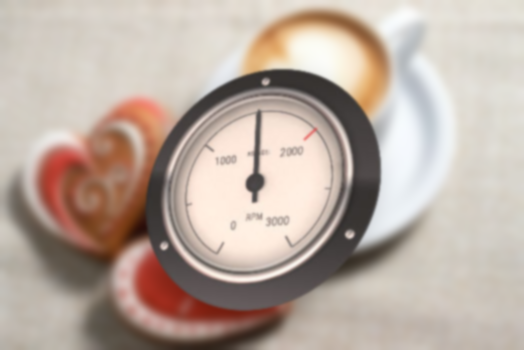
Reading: value=1500 unit=rpm
